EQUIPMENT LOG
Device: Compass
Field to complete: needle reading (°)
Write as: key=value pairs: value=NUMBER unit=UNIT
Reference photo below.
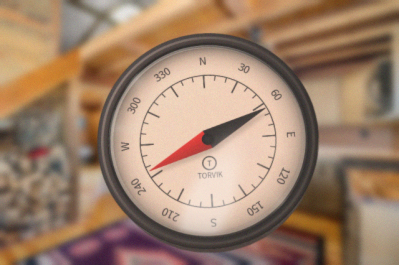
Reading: value=245 unit=°
